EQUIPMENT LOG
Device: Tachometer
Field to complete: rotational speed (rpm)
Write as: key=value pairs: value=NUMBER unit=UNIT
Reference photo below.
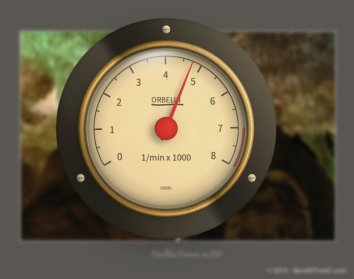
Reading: value=4750 unit=rpm
